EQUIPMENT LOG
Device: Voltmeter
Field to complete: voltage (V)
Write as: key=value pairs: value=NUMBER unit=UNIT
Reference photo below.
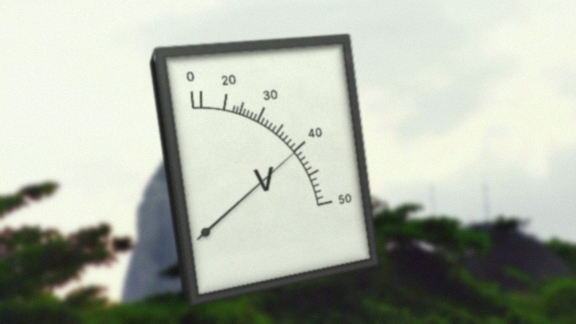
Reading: value=40 unit=V
